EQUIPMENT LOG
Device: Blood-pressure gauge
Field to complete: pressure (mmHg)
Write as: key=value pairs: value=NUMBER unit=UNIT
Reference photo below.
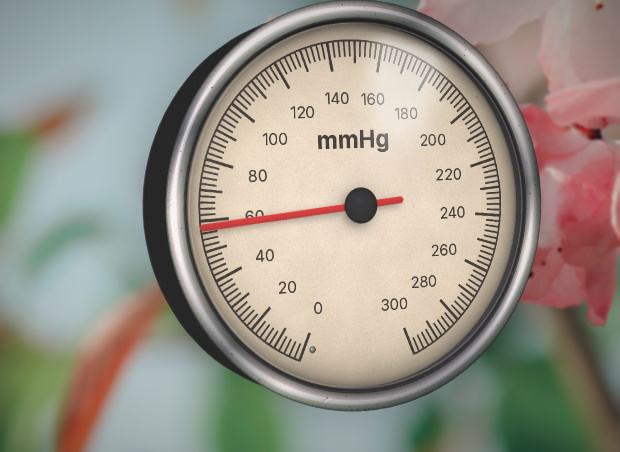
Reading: value=58 unit=mmHg
